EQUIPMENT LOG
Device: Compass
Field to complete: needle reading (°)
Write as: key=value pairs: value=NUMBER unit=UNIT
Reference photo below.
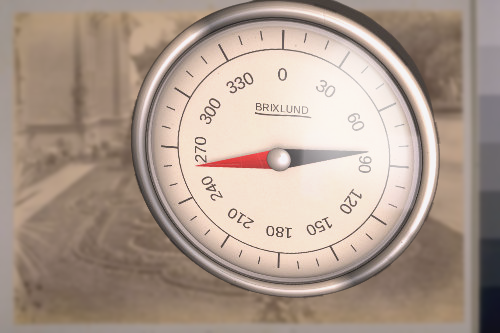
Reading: value=260 unit=°
